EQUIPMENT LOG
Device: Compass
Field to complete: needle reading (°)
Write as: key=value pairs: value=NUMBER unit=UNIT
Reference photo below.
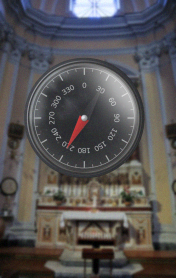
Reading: value=210 unit=°
